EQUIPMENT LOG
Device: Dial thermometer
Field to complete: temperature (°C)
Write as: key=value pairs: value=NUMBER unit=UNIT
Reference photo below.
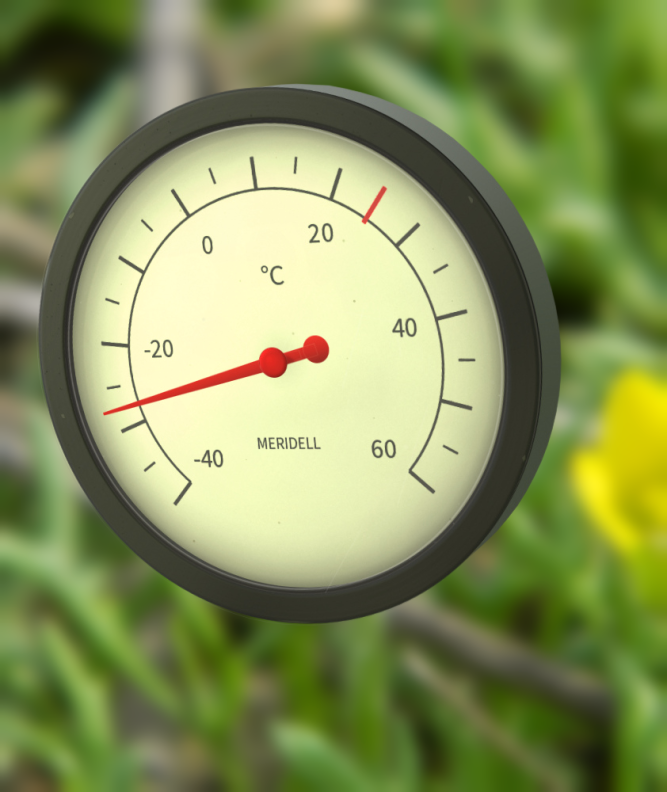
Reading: value=-27.5 unit=°C
